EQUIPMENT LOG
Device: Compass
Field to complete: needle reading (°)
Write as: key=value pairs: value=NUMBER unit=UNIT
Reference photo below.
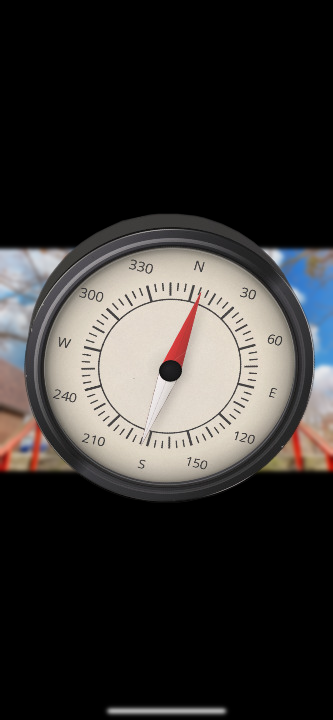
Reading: value=5 unit=°
